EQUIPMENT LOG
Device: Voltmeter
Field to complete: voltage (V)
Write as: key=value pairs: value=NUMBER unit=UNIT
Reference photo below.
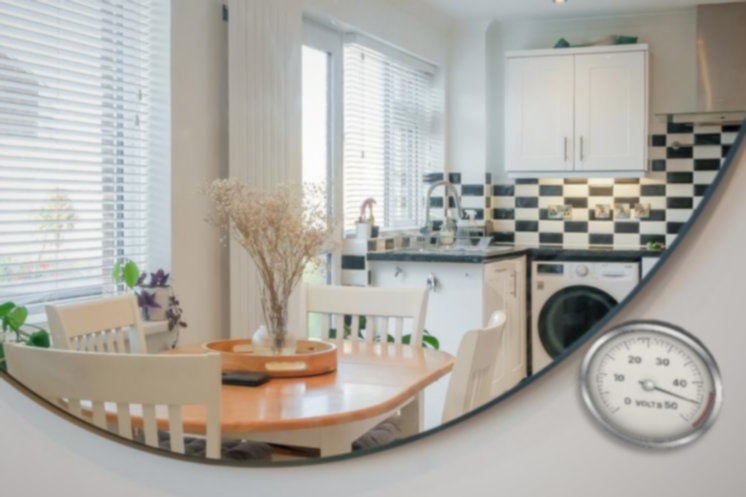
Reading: value=45 unit=V
